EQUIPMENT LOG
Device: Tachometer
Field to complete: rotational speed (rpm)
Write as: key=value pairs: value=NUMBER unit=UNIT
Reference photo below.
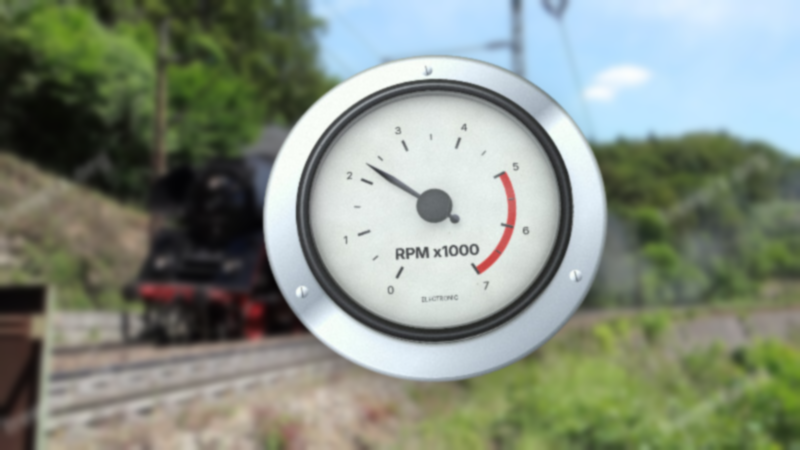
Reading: value=2250 unit=rpm
